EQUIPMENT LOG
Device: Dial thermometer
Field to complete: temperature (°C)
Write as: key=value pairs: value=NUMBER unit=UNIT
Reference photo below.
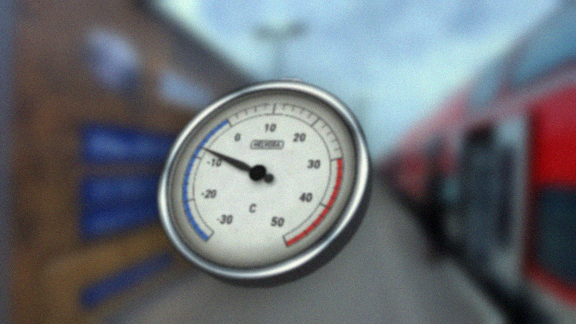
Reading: value=-8 unit=°C
